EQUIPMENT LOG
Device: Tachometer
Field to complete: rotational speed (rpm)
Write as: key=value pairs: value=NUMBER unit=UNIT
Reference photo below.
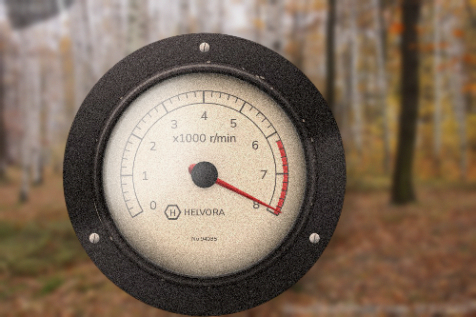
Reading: value=7900 unit=rpm
